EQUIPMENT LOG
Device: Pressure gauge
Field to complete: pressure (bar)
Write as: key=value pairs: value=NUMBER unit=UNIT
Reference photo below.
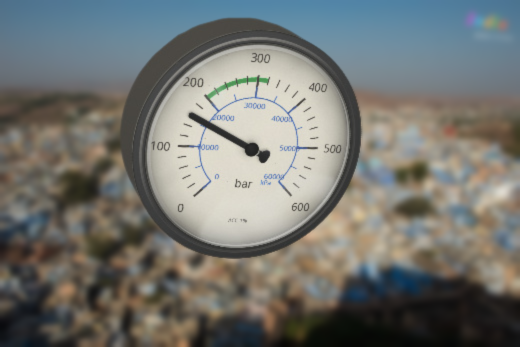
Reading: value=160 unit=bar
